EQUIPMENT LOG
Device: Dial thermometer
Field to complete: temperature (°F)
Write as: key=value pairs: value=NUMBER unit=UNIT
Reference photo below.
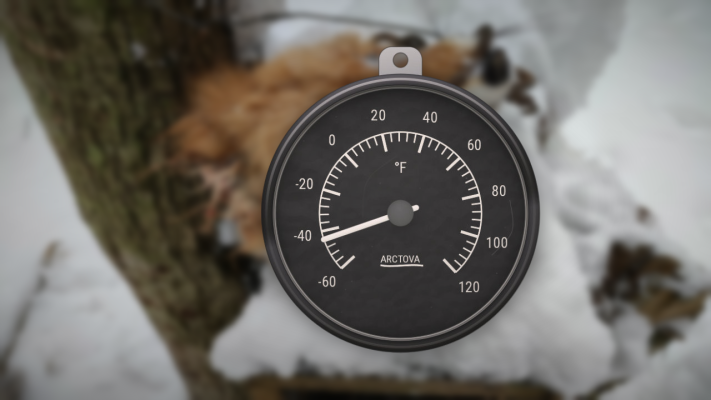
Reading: value=-44 unit=°F
